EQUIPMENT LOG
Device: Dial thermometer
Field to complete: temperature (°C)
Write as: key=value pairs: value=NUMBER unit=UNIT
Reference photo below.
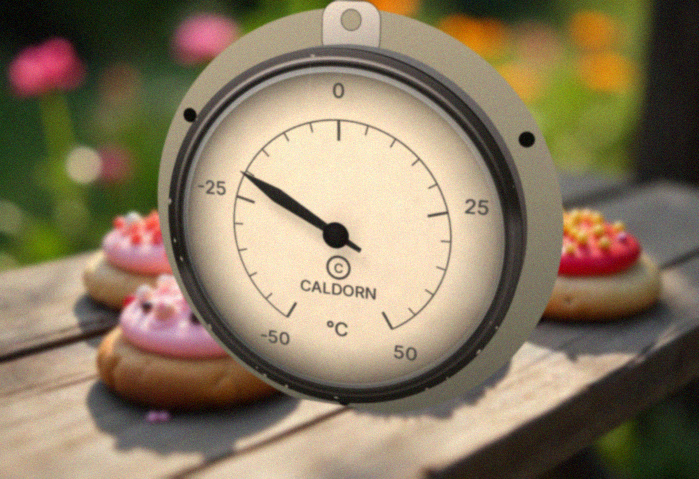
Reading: value=-20 unit=°C
